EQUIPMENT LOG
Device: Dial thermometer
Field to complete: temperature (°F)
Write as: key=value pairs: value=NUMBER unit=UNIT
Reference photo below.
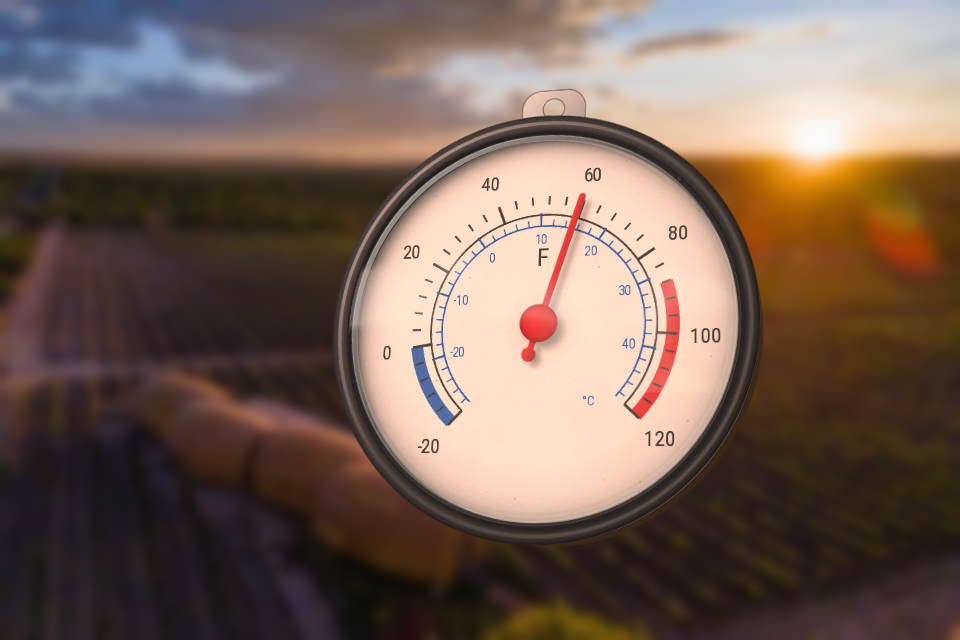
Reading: value=60 unit=°F
